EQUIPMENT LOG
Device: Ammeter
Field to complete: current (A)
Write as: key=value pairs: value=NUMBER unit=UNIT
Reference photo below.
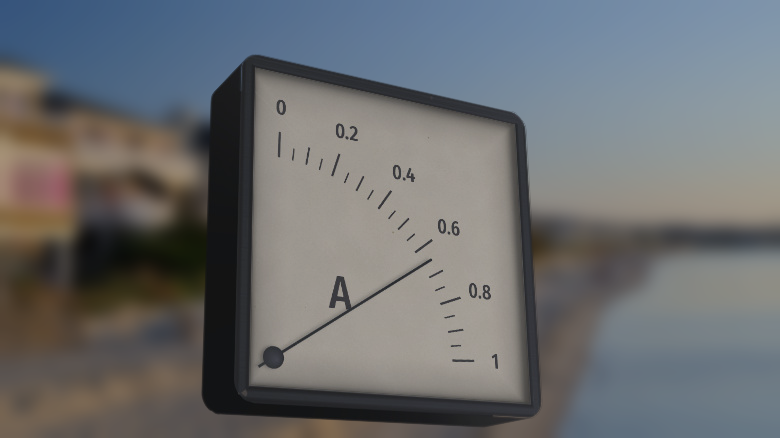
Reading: value=0.65 unit=A
